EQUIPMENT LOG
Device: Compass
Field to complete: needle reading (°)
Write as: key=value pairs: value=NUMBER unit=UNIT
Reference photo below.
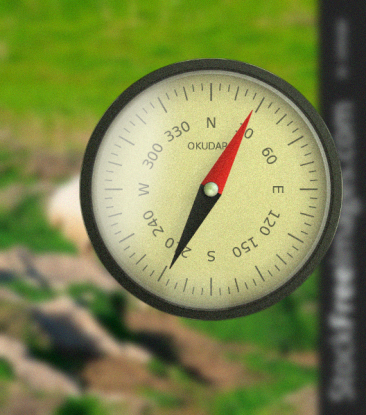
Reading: value=27.5 unit=°
